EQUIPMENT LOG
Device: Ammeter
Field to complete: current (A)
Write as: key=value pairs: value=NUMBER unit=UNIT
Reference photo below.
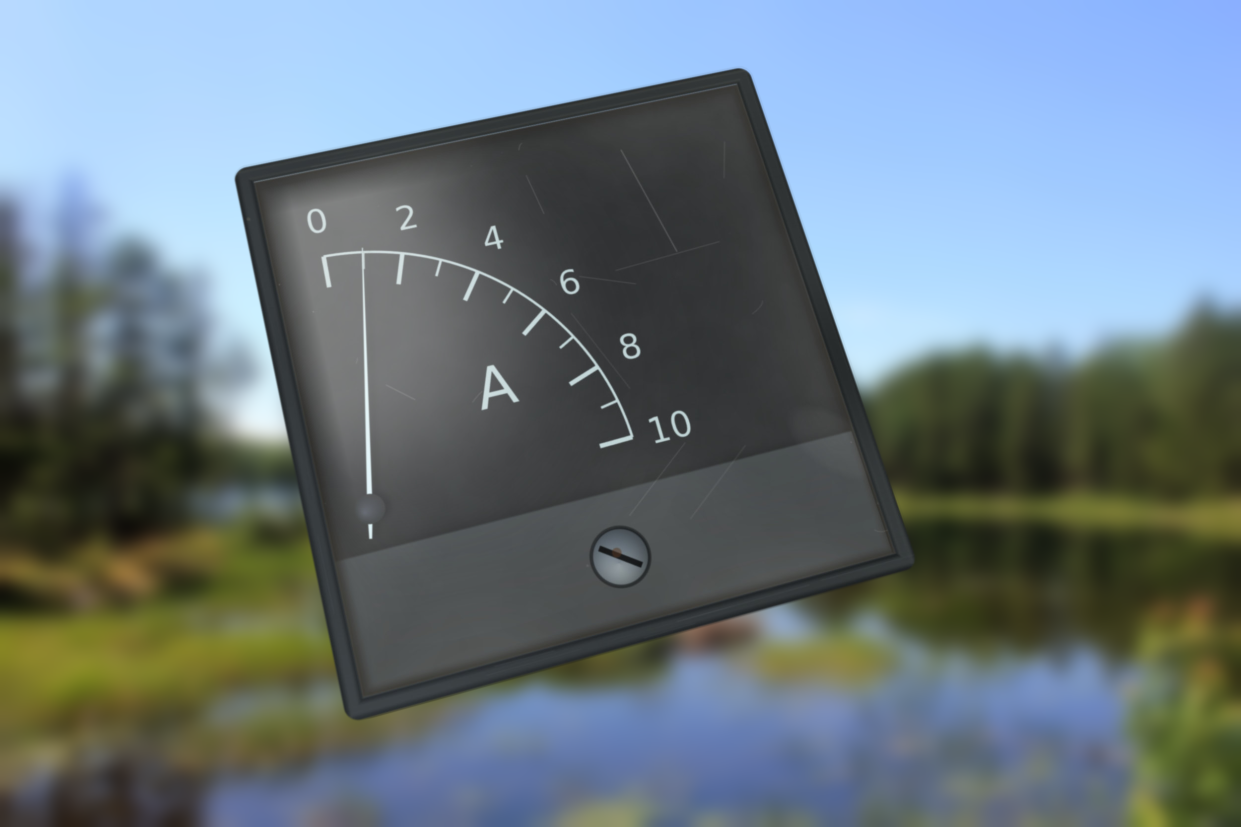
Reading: value=1 unit=A
